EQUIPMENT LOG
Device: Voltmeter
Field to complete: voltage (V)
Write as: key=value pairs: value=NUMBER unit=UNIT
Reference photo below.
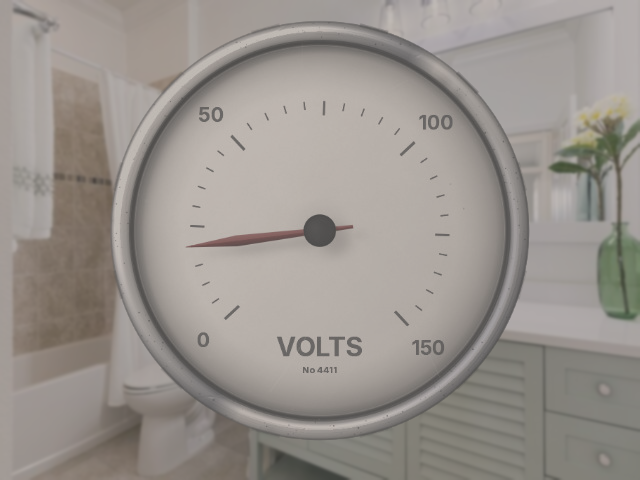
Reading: value=20 unit=V
